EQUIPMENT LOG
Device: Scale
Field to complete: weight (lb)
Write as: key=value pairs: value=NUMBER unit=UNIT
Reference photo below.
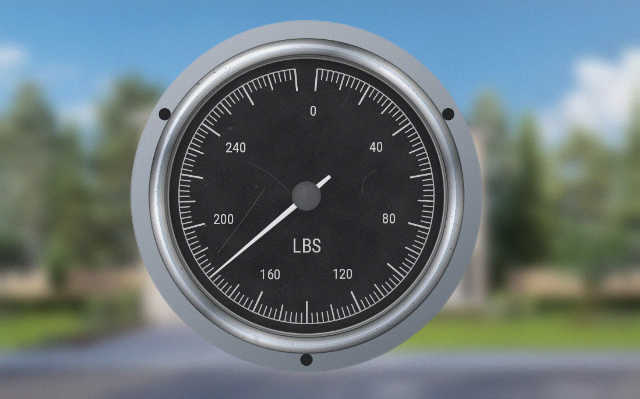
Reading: value=180 unit=lb
